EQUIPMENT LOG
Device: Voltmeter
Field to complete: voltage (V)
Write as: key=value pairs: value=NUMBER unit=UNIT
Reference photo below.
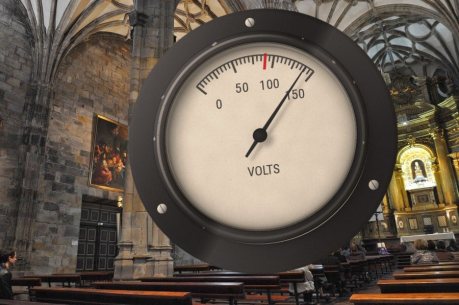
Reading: value=140 unit=V
